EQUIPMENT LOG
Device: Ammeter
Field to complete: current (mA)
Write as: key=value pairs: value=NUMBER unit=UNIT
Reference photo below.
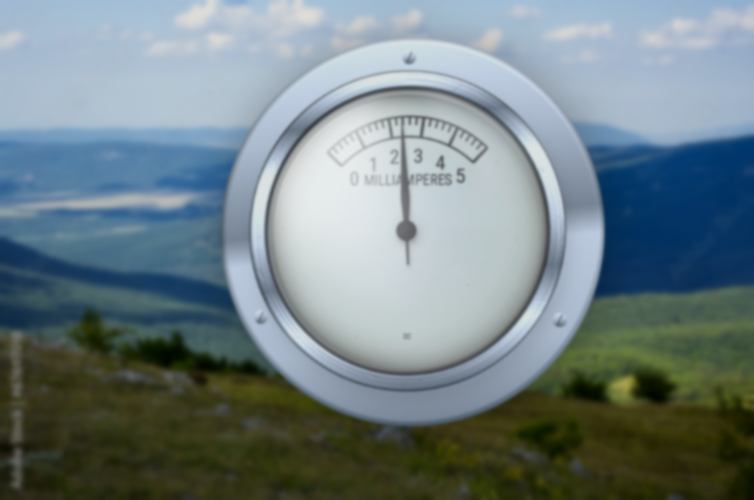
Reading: value=2.4 unit=mA
